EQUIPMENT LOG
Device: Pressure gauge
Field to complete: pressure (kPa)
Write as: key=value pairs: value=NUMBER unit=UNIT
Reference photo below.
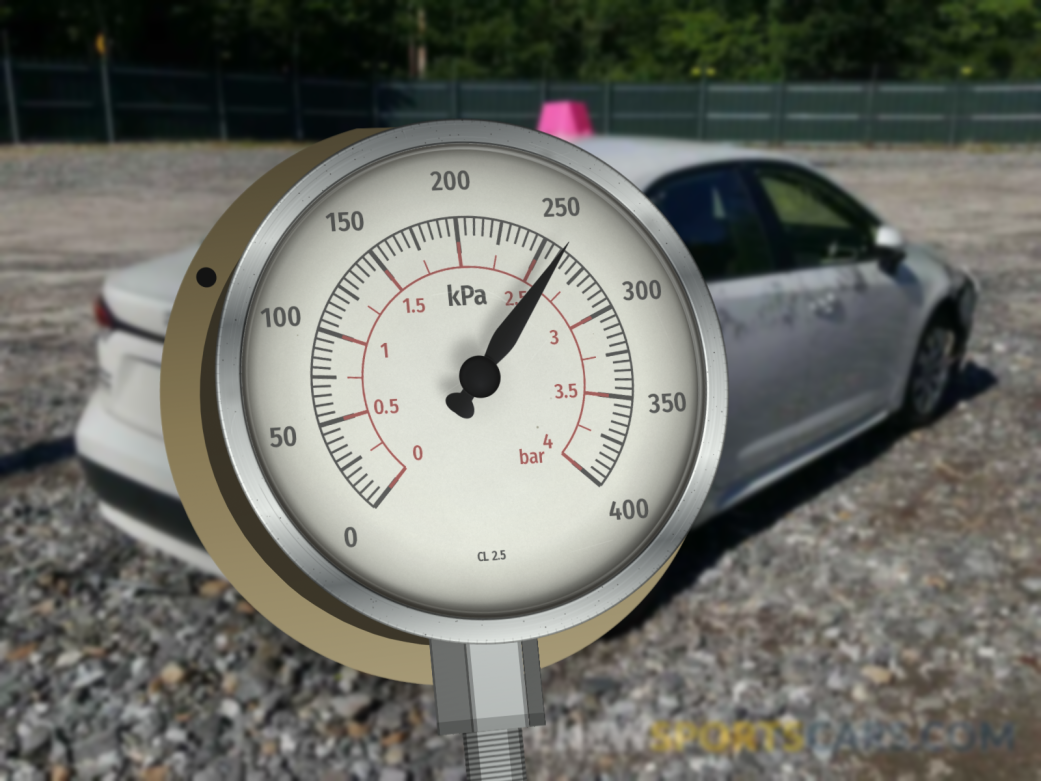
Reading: value=260 unit=kPa
